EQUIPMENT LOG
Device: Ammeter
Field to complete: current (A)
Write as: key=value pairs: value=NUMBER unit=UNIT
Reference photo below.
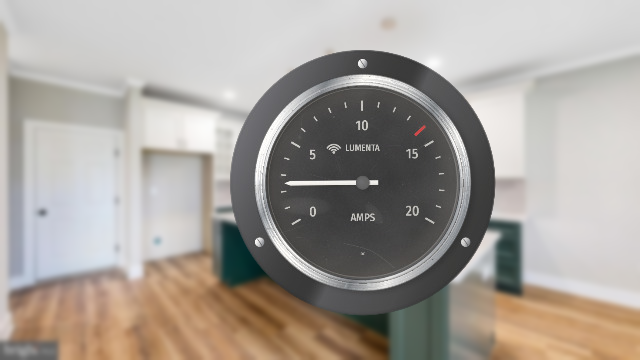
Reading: value=2.5 unit=A
